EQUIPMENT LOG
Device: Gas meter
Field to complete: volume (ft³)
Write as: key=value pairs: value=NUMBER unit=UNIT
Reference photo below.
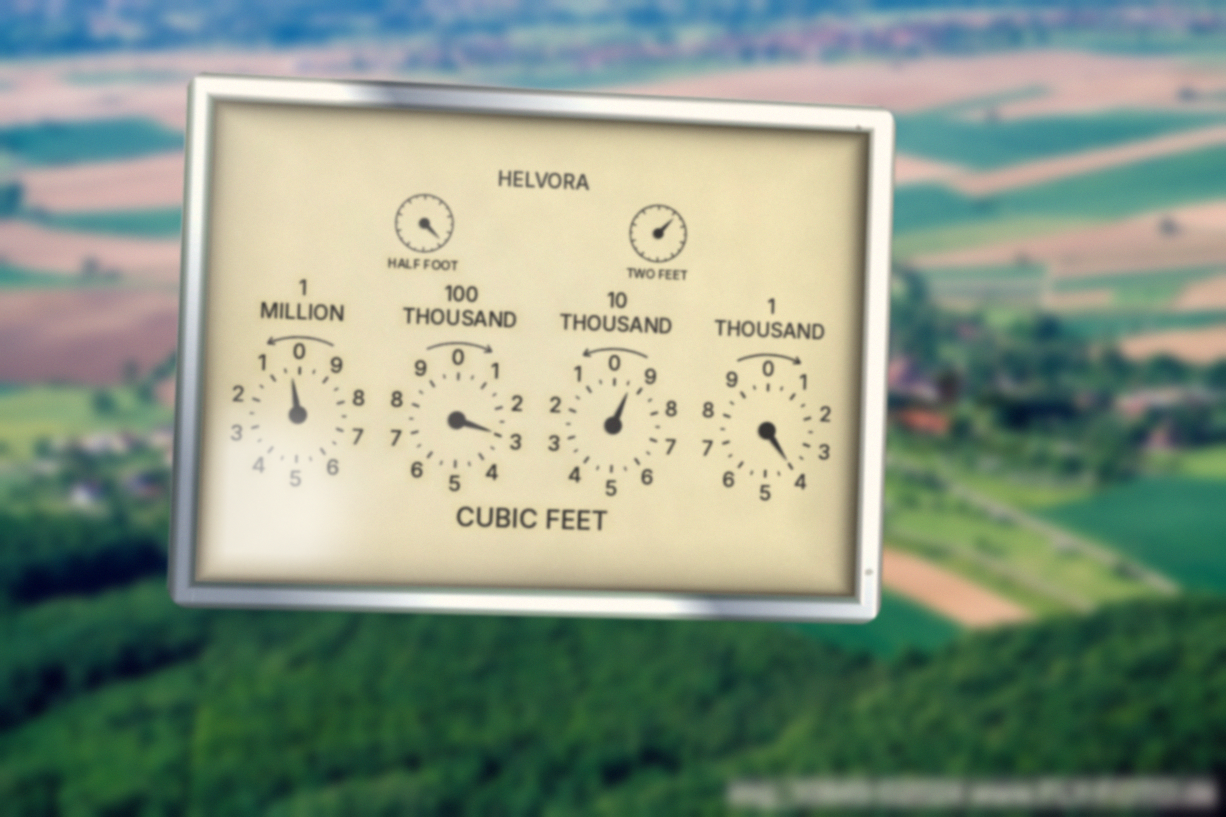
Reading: value=29400 unit=ft³
